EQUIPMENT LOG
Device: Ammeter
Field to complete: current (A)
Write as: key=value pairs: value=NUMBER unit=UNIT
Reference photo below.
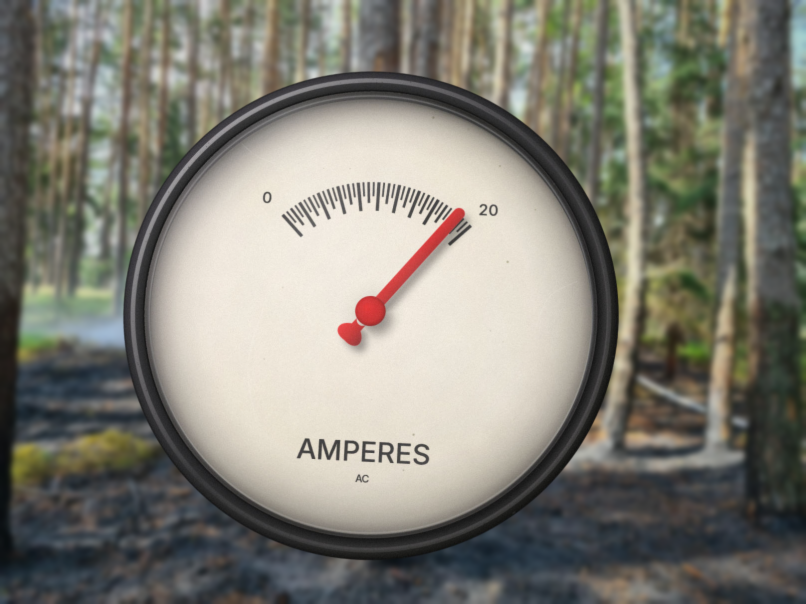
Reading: value=18.5 unit=A
